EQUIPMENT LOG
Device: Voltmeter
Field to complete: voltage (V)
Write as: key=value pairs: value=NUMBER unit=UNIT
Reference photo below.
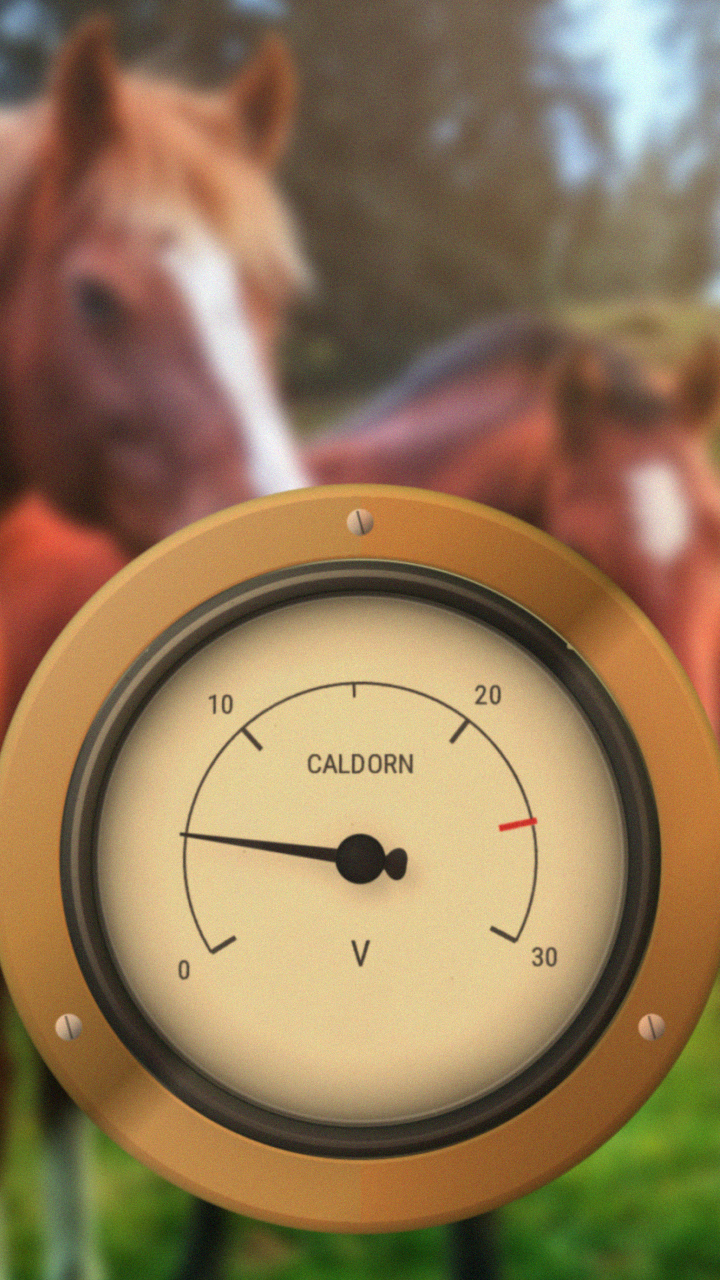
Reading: value=5 unit=V
